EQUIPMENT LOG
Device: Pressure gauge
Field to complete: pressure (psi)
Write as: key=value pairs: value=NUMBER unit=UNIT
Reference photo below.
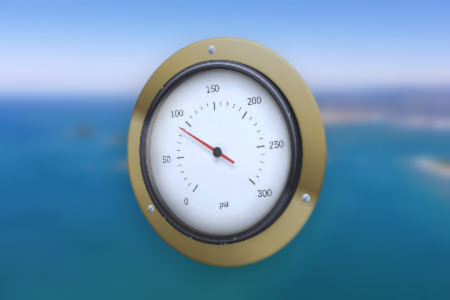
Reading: value=90 unit=psi
